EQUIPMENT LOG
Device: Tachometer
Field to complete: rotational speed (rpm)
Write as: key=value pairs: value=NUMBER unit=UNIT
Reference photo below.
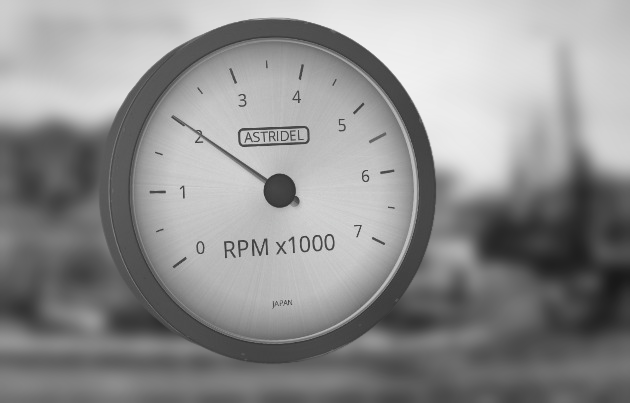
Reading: value=2000 unit=rpm
